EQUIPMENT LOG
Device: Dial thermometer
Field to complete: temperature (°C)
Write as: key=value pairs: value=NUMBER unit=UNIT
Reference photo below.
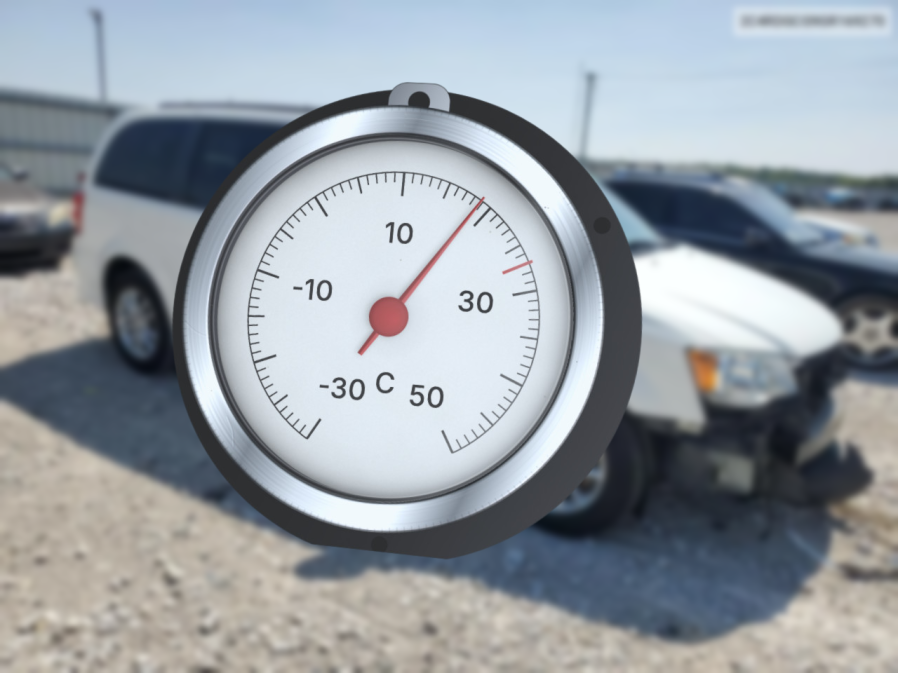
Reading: value=19 unit=°C
